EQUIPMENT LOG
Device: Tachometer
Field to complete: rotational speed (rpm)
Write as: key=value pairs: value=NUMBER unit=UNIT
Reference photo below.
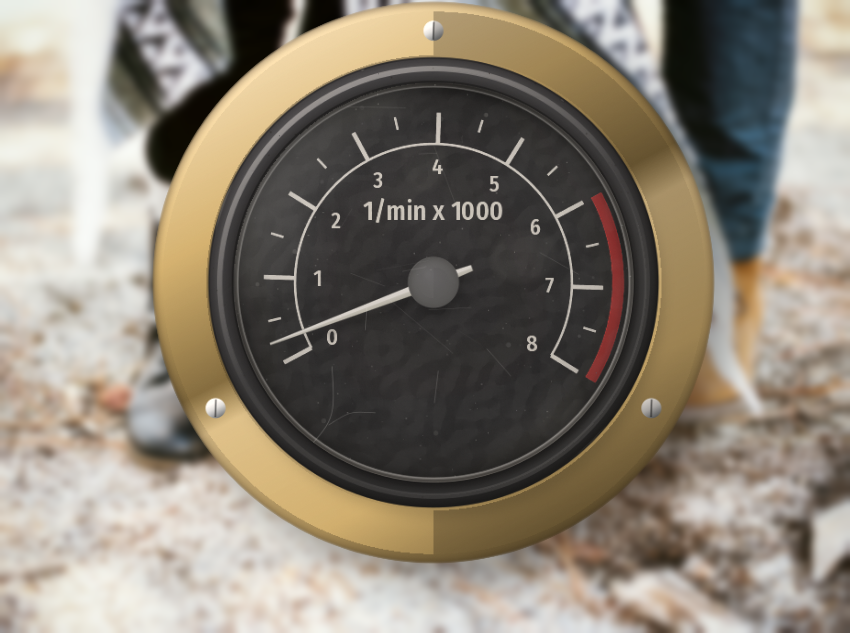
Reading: value=250 unit=rpm
